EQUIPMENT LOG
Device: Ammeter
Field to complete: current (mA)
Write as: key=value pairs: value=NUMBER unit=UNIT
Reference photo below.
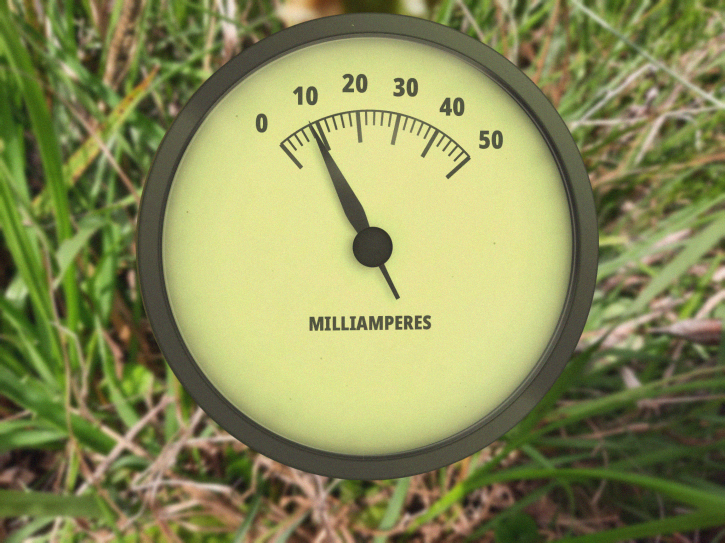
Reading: value=8 unit=mA
